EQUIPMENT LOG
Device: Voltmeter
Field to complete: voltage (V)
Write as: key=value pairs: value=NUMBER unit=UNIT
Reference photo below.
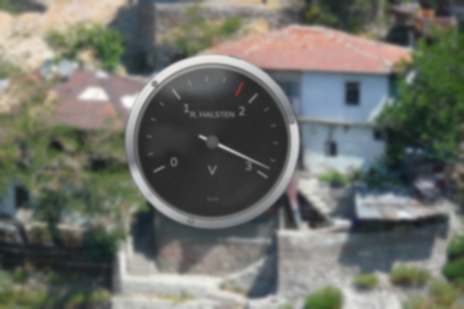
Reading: value=2.9 unit=V
